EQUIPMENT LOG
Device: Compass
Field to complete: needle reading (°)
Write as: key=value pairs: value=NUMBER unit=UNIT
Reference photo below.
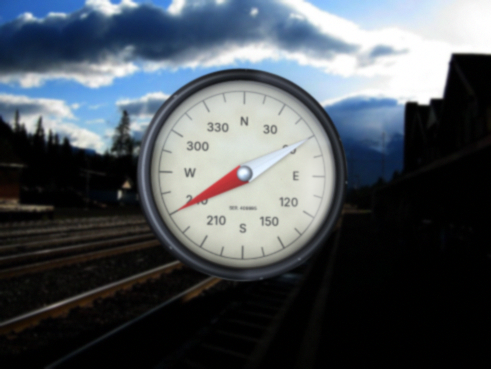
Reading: value=240 unit=°
